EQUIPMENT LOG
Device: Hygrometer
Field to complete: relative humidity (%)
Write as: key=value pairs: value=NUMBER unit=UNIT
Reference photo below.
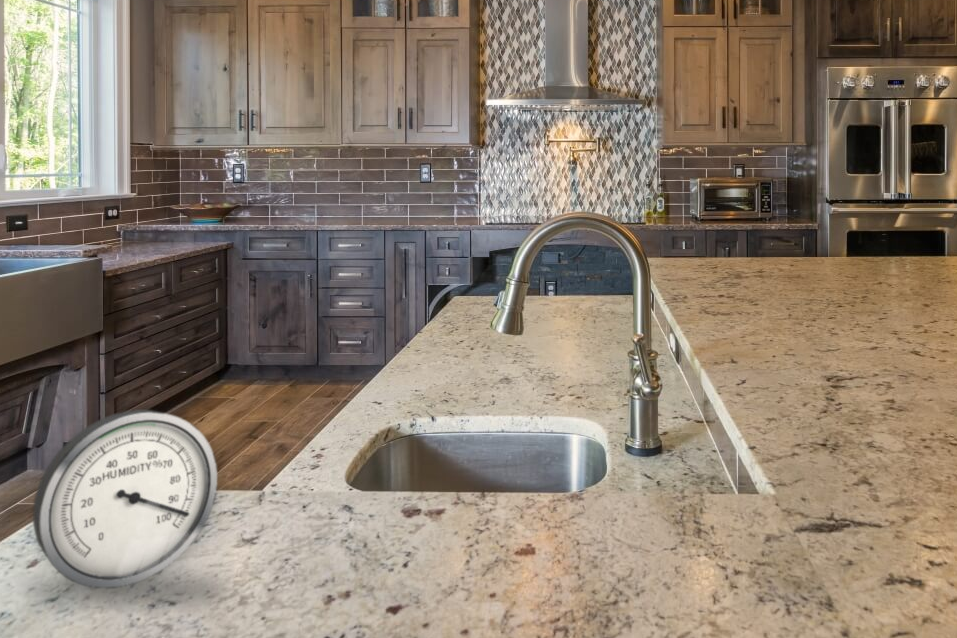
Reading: value=95 unit=%
